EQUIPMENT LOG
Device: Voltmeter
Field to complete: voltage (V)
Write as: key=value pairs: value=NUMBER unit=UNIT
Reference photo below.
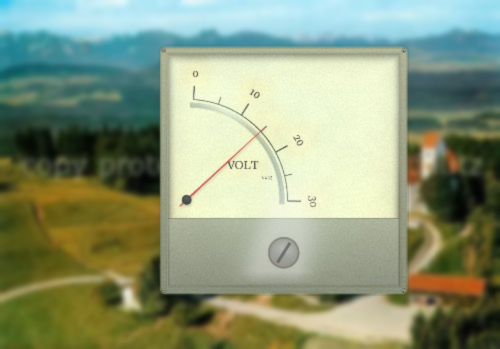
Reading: value=15 unit=V
